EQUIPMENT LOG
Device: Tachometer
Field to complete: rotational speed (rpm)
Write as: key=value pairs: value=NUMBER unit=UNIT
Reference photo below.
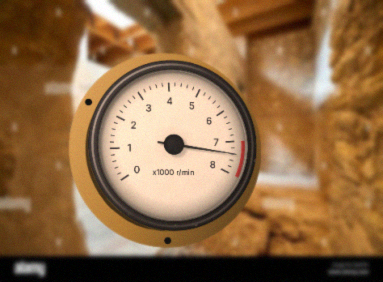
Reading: value=7400 unit=rpm
